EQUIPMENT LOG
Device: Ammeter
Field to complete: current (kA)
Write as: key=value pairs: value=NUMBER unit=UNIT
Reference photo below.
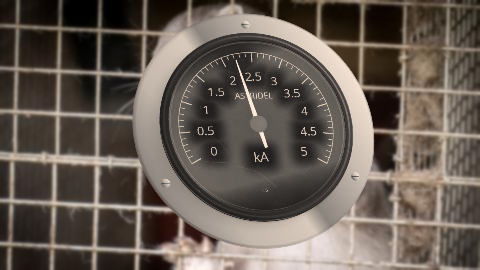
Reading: value=2.2 unit=kA
